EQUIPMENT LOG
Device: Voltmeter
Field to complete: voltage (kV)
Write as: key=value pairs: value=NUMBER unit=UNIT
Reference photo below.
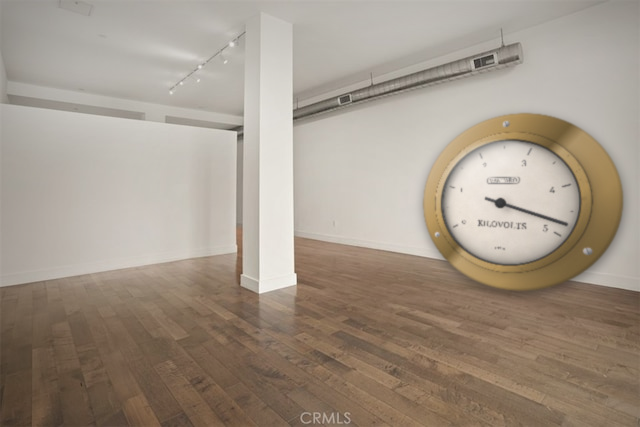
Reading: value=4.75 unit=kV
